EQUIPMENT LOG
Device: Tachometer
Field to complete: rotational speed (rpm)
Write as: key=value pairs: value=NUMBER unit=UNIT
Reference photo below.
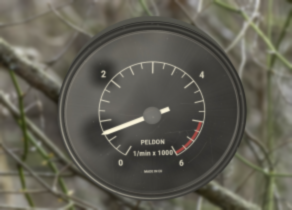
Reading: value=750 unit=rpm
